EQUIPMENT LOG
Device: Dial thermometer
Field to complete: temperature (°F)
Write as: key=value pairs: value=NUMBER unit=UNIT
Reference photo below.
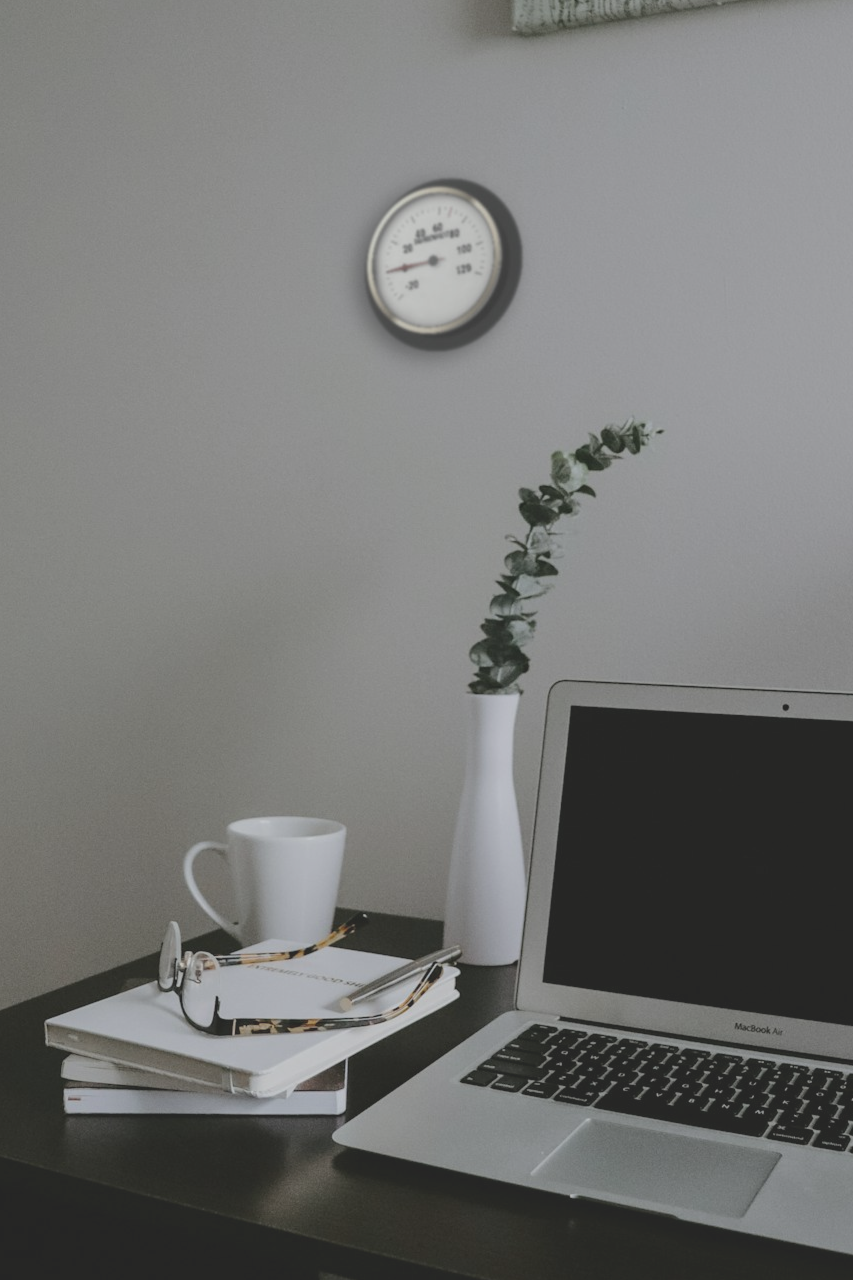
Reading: value=0 unit=°F
